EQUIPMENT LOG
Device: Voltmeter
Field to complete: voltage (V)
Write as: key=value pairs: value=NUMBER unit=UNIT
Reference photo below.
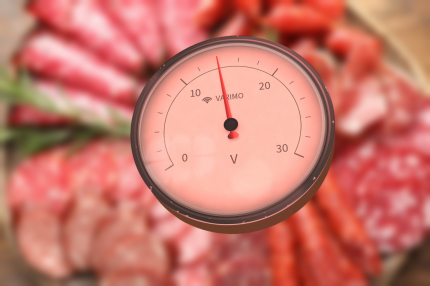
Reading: value=14 unit=V
